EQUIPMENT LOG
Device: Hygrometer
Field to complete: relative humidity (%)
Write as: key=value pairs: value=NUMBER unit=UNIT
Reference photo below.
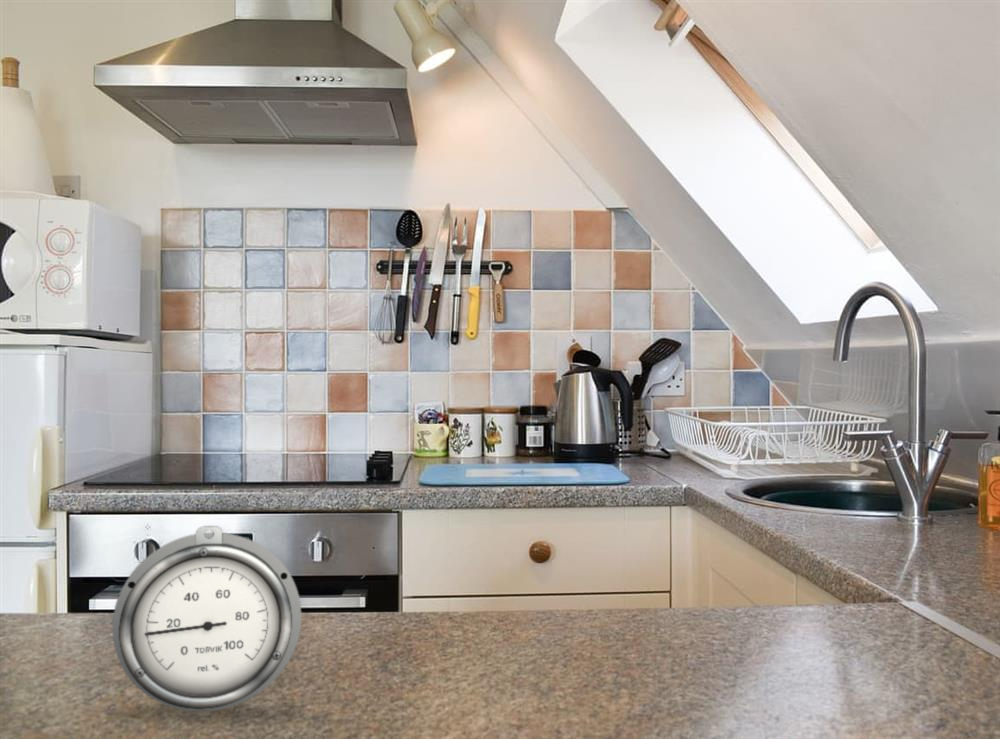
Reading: value=16 unit=%
